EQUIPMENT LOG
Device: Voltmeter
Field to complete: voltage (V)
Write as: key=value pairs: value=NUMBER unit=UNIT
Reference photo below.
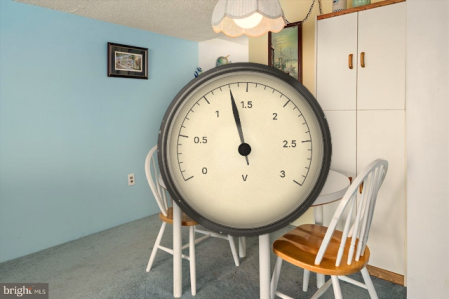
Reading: value=1.3 unit=V
